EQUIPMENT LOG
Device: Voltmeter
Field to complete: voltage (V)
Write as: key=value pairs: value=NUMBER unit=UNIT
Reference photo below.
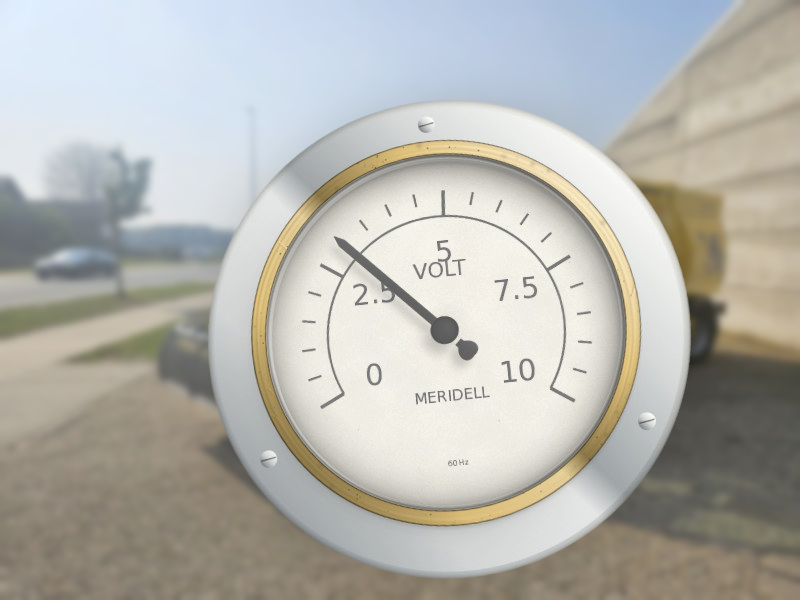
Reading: value=3 unit=V
